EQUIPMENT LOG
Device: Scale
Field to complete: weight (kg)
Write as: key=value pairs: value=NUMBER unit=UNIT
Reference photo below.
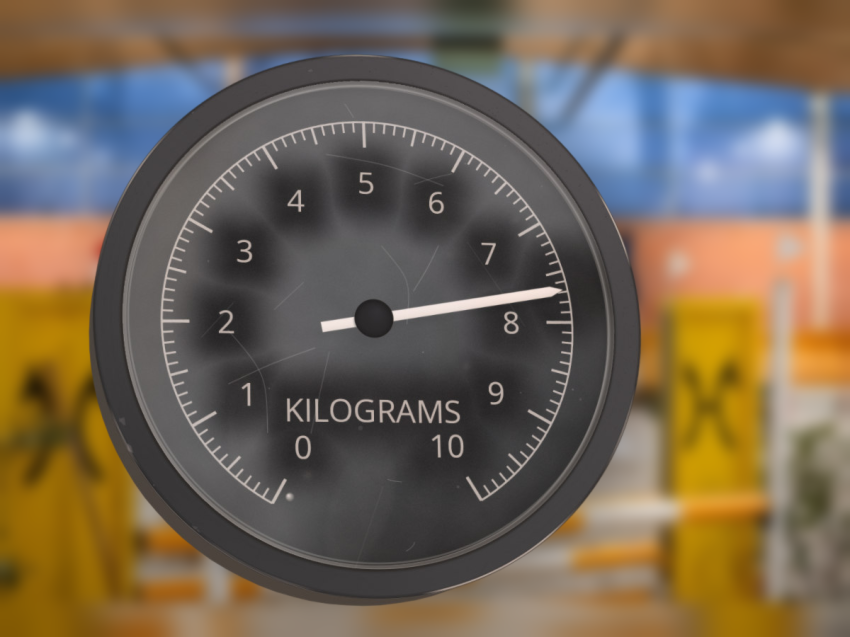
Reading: value=7.7 unit=kg
